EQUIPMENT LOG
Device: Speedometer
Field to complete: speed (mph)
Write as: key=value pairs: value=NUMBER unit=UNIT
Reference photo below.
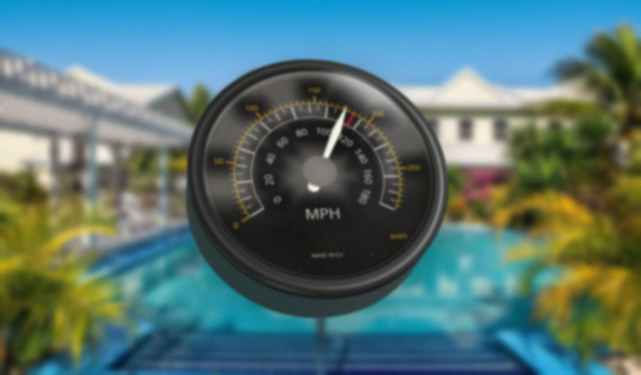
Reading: value=110 unit=mph
